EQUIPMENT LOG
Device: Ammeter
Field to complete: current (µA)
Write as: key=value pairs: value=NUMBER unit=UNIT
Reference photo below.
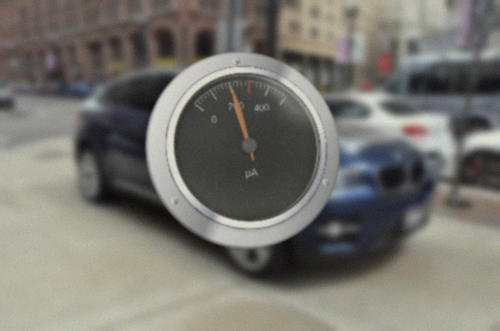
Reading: value=200 unit=µA
